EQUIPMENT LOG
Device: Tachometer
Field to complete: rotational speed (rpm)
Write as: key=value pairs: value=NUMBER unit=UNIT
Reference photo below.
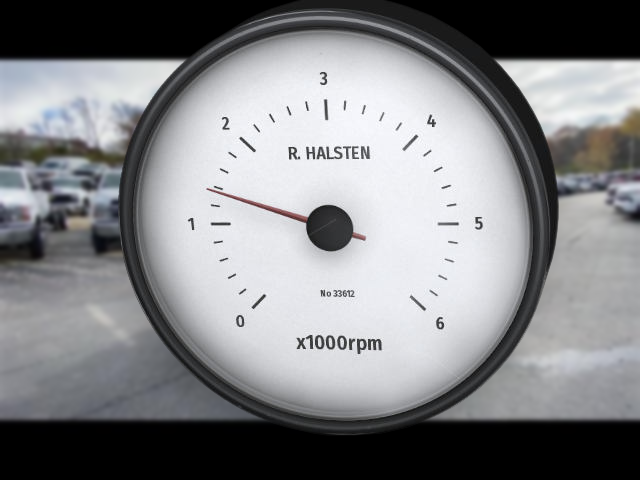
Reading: value=1400 unit=rpm
